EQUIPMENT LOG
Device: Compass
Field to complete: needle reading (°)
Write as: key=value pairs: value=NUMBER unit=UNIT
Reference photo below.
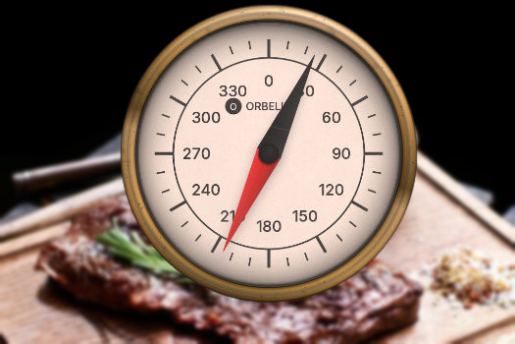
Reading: value=205 unit=°
